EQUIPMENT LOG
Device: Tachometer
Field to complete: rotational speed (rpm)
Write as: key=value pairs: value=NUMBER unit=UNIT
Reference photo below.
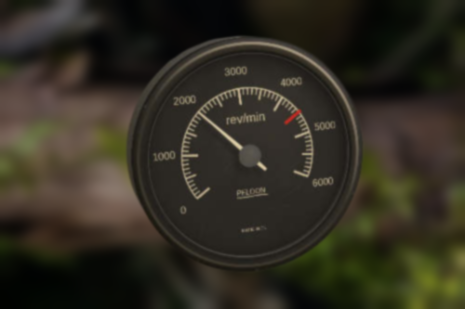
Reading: value=2000 unit=rpm
